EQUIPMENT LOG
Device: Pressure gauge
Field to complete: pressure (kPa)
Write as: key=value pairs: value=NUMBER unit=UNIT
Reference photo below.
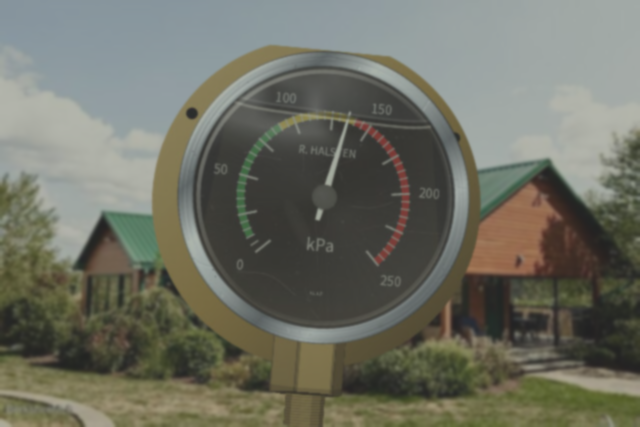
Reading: value=135 unit=kPa
